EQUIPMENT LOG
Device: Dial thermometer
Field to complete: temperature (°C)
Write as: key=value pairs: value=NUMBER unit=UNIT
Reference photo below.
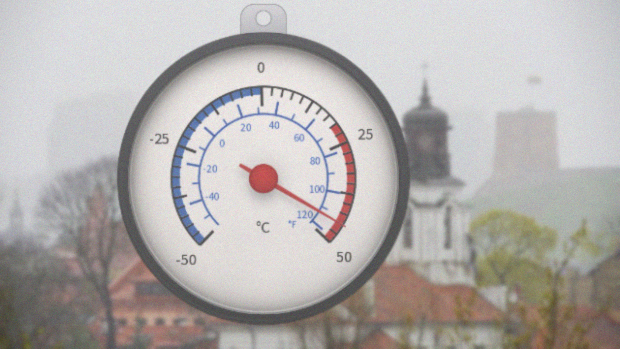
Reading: value=45 unit=°C
